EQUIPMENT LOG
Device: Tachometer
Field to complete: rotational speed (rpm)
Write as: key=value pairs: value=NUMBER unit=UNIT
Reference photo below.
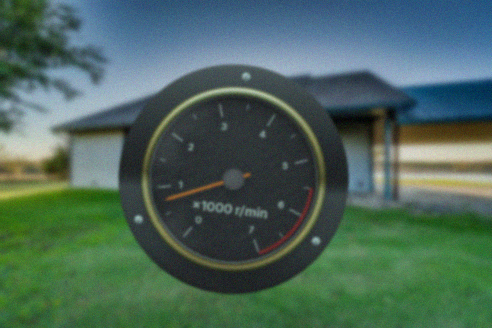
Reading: value=750 unit=rpm
